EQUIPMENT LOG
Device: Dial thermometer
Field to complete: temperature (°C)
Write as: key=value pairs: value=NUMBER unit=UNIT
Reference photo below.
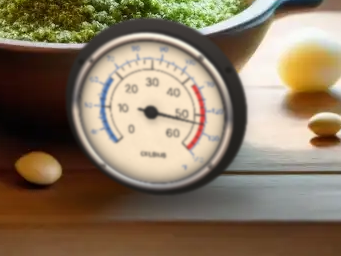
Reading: value=52 unit=°C
